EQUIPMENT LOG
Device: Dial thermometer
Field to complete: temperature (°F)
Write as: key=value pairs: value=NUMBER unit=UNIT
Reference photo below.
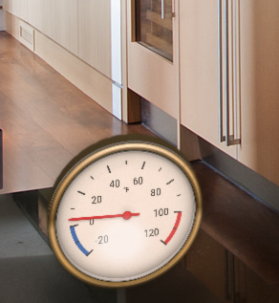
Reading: value=5 unit=°F
